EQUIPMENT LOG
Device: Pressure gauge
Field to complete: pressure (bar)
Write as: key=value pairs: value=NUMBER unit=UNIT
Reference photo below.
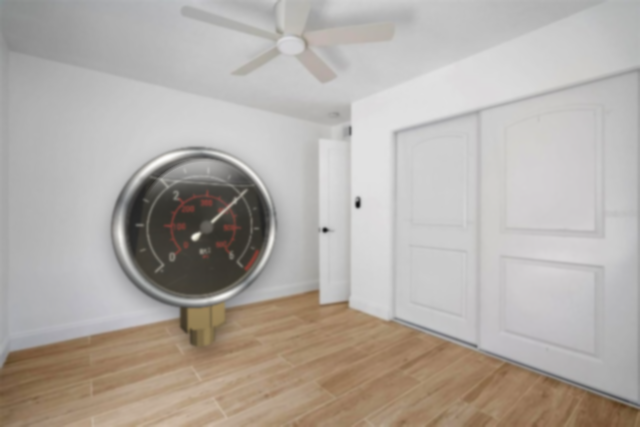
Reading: value=4 unit=bar
